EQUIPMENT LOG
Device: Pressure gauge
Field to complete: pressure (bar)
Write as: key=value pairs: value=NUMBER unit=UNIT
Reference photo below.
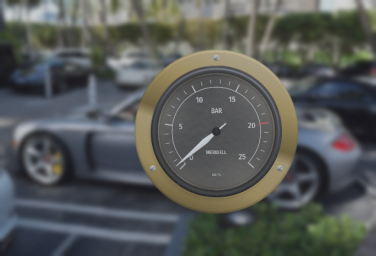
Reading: value=0.5 unit=bar
